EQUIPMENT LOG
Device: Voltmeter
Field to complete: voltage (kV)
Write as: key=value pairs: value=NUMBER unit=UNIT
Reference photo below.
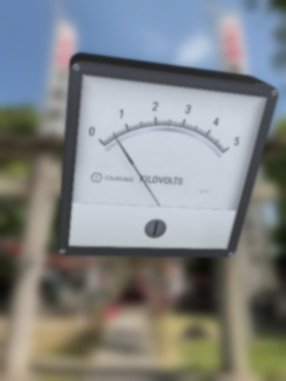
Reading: value=0.5 unit=kV
